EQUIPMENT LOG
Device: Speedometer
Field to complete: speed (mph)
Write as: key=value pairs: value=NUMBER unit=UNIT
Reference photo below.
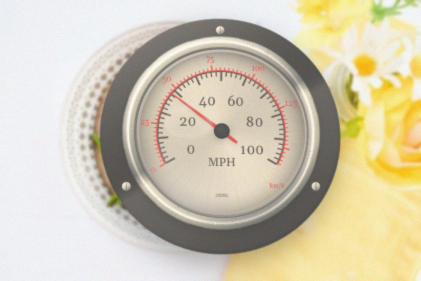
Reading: value=28 unit=mph
